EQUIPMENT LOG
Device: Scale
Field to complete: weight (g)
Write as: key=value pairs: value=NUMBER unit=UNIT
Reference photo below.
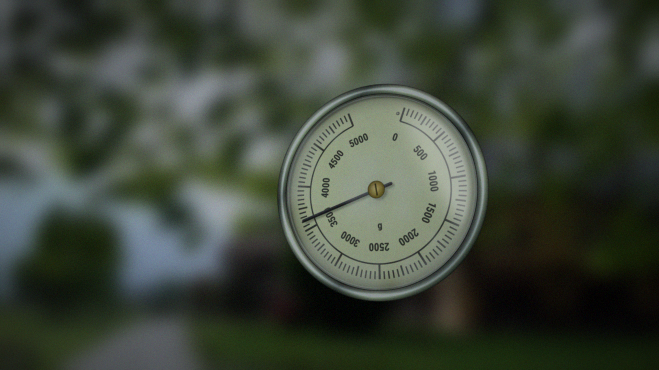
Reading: value=3600 unit=g
